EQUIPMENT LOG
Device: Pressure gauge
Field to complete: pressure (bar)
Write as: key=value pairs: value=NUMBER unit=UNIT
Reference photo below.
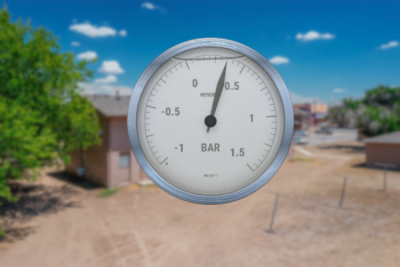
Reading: value=0.35 unit=bar
